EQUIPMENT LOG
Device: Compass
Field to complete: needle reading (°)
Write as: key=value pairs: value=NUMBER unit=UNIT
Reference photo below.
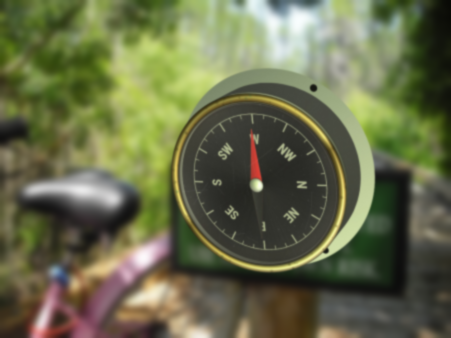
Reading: value=270 unit=°
